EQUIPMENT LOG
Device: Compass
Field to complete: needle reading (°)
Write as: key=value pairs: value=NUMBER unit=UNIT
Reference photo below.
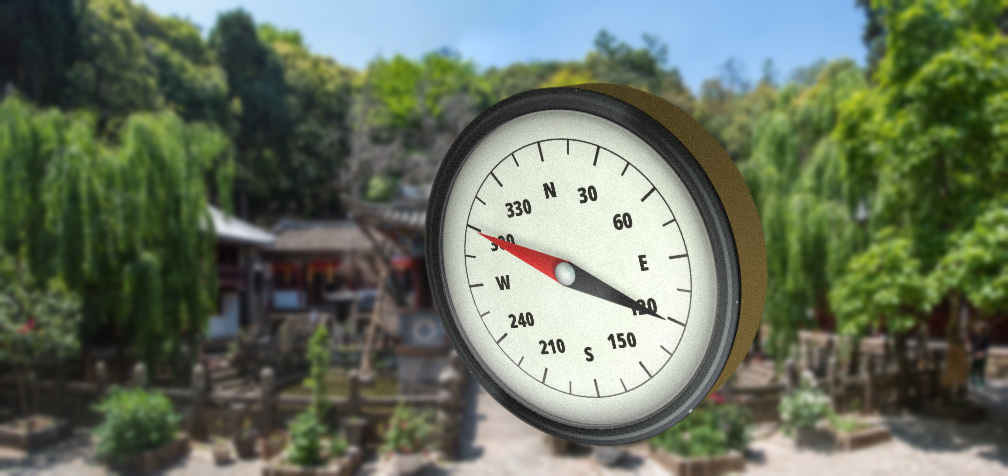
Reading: value=300 unit=°
